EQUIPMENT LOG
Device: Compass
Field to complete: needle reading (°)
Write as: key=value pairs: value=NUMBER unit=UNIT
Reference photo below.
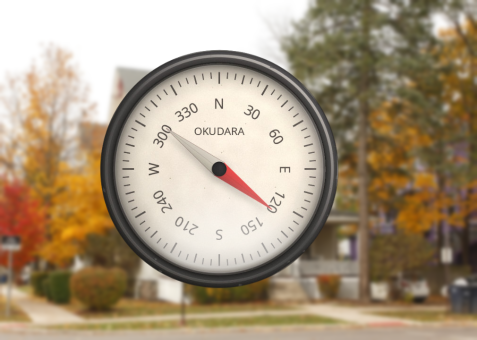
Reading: value=127.5 unit=°
